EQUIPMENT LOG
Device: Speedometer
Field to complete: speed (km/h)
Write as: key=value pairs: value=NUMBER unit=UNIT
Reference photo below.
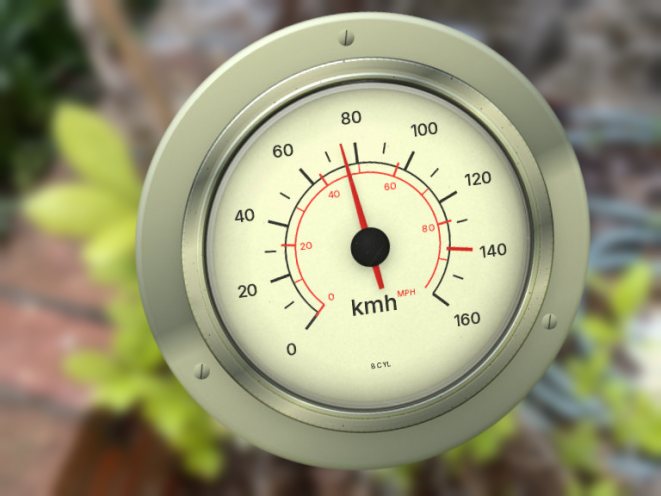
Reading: value=75 unit=km/h
